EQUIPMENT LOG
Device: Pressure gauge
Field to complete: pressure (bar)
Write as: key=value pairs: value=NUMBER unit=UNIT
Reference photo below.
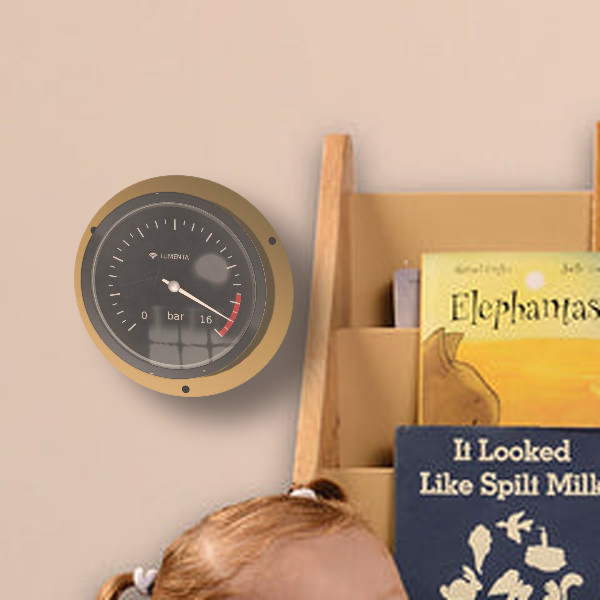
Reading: value=15 unit=bar
